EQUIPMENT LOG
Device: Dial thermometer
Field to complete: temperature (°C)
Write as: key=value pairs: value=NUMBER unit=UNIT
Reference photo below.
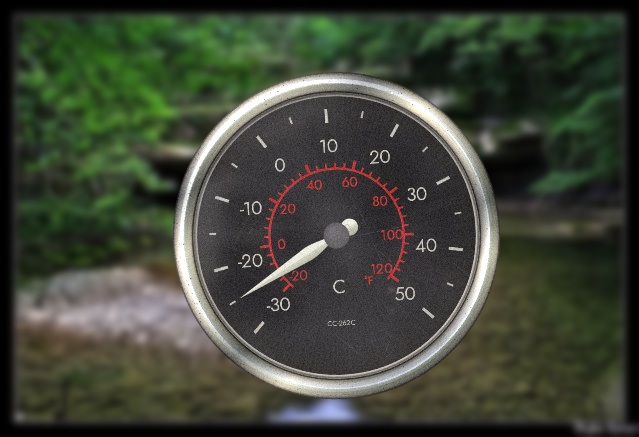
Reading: value=-25 unit=°C
